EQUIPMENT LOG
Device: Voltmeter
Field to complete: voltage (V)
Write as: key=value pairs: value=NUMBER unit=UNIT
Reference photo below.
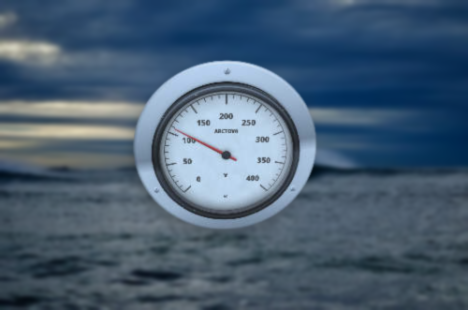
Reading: value=110 unit=V
